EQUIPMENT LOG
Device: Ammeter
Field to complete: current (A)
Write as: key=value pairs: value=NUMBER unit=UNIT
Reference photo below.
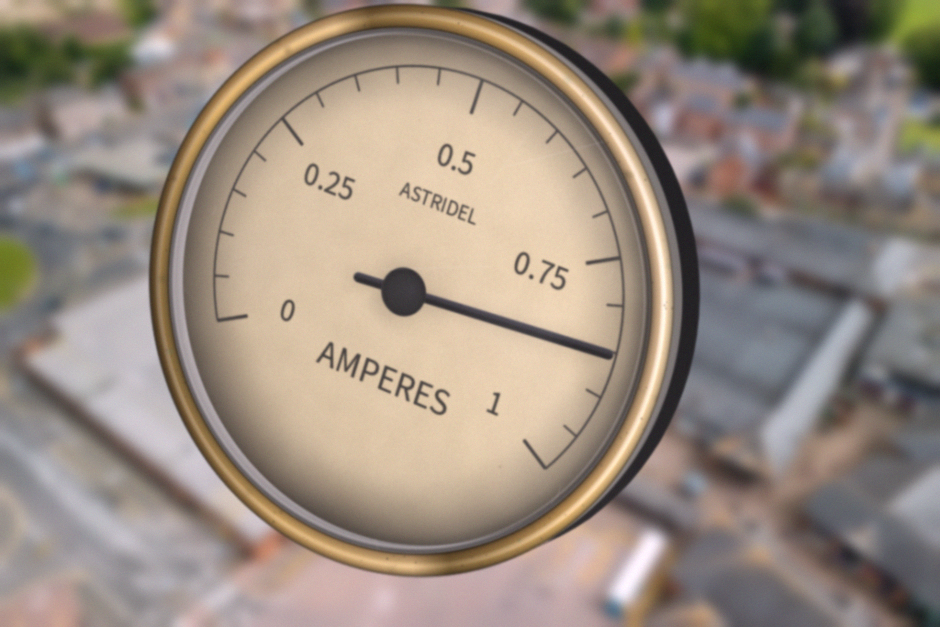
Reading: value=0.85 unit=A
